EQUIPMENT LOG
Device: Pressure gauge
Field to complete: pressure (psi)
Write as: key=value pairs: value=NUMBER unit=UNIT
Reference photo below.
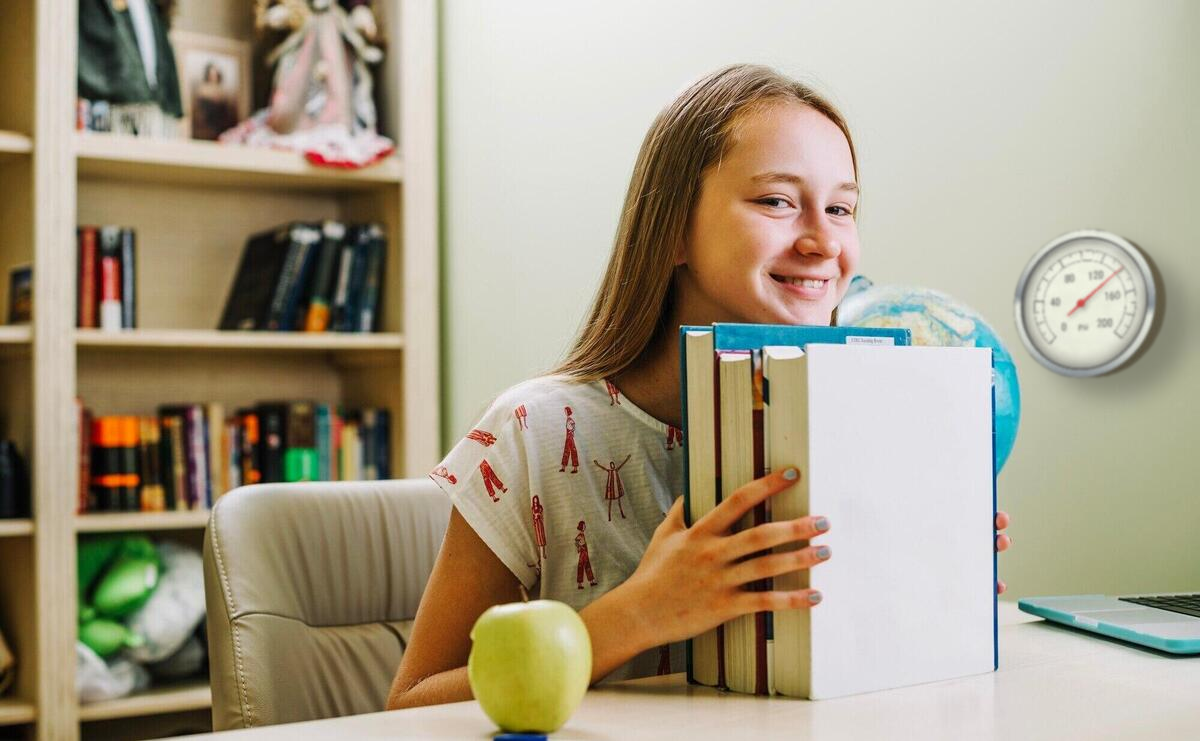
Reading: value=140 unit=psi
